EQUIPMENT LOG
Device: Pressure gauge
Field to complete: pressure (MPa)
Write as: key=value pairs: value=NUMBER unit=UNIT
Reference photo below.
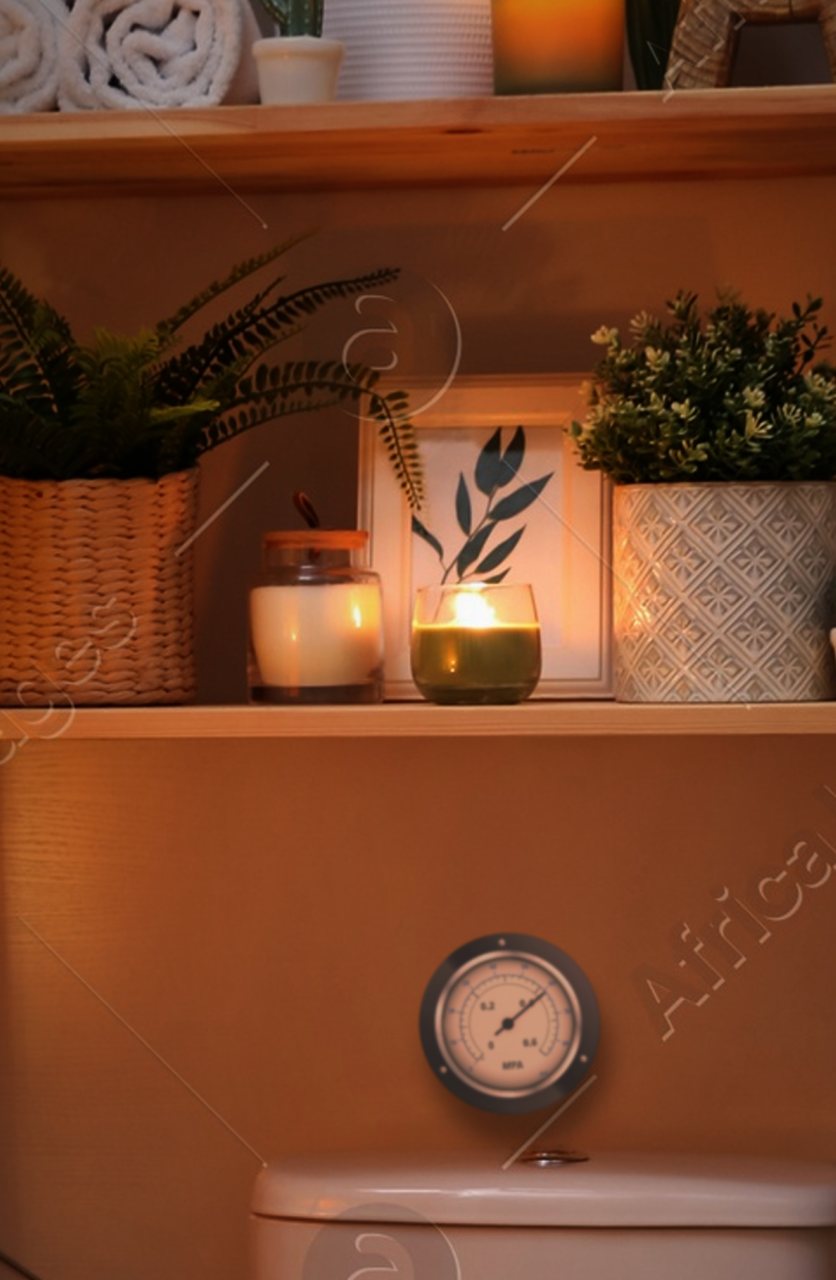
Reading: value=0.42 unit=MPa
